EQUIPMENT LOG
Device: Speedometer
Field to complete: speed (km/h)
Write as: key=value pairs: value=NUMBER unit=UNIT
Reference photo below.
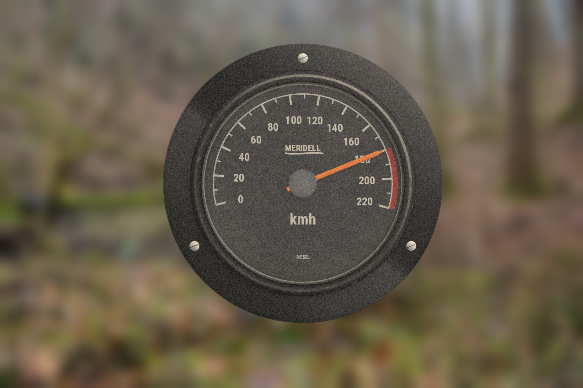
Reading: value=180 unit=km/h
